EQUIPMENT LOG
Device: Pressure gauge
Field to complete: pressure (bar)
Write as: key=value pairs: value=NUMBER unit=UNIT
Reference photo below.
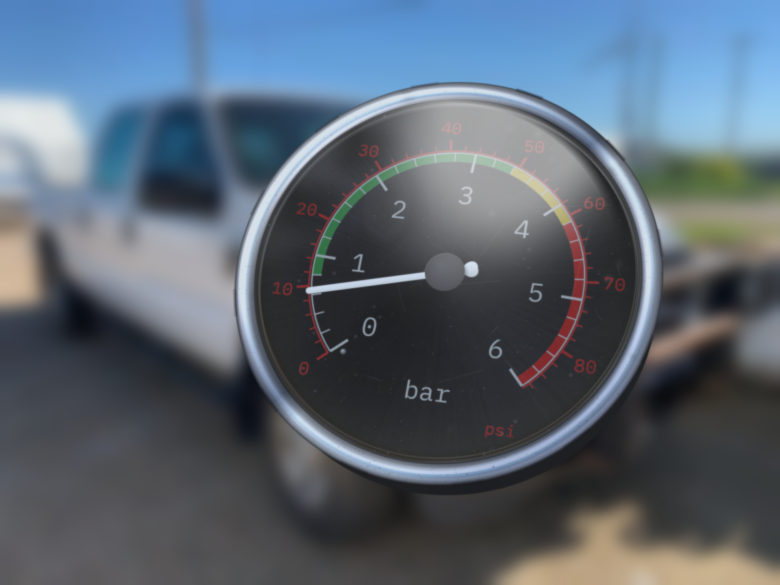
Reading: value=0.6 unit=bar
